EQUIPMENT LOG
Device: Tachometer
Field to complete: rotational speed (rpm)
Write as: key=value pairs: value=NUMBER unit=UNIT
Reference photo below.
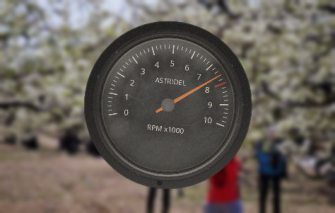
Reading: value=7600 unit=rpm
